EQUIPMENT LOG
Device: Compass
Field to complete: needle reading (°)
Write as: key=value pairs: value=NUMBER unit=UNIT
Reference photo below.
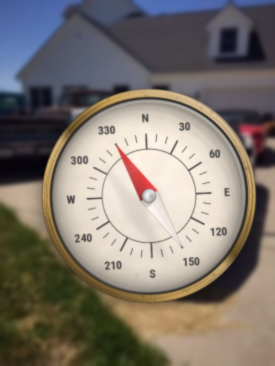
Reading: value=330 unit=°
